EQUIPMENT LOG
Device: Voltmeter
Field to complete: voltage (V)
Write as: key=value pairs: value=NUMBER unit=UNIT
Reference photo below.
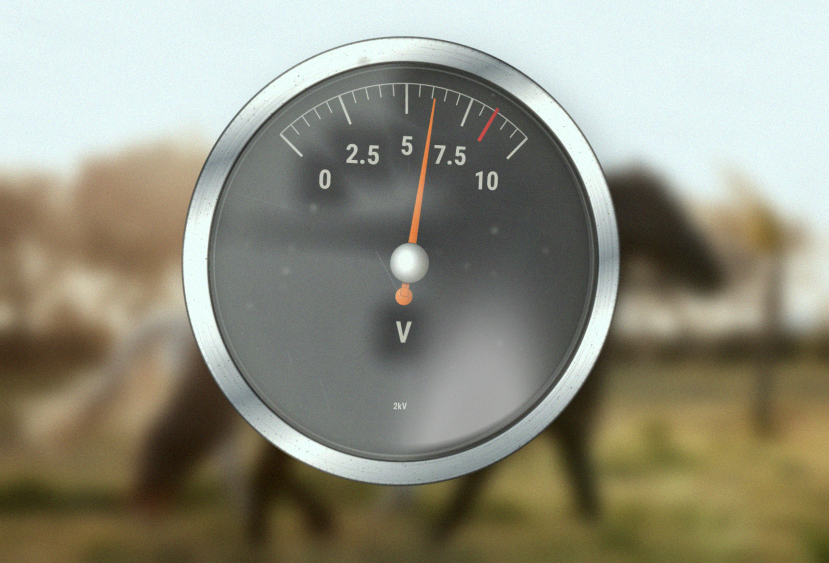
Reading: value=6 unit=V
